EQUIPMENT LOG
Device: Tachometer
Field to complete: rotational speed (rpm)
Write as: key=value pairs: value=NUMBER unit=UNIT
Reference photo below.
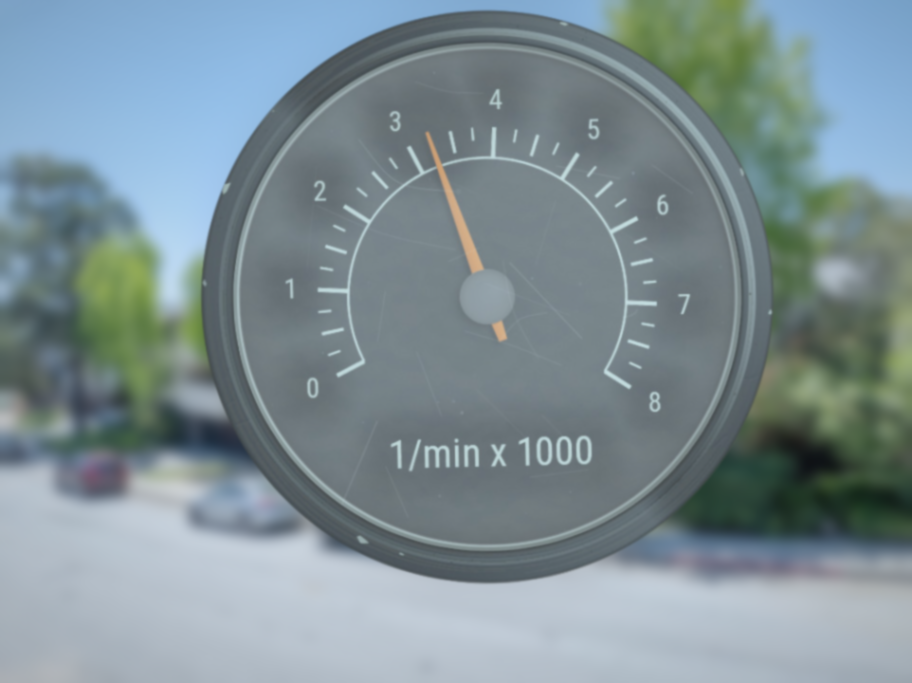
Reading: value=3250 unit=rpm
